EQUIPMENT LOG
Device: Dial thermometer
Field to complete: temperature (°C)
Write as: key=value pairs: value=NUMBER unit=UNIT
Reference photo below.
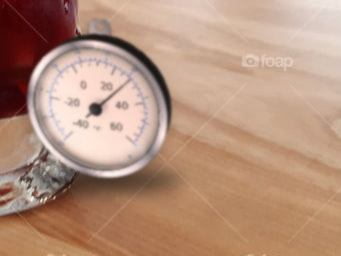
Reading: value=28 unit=°C
